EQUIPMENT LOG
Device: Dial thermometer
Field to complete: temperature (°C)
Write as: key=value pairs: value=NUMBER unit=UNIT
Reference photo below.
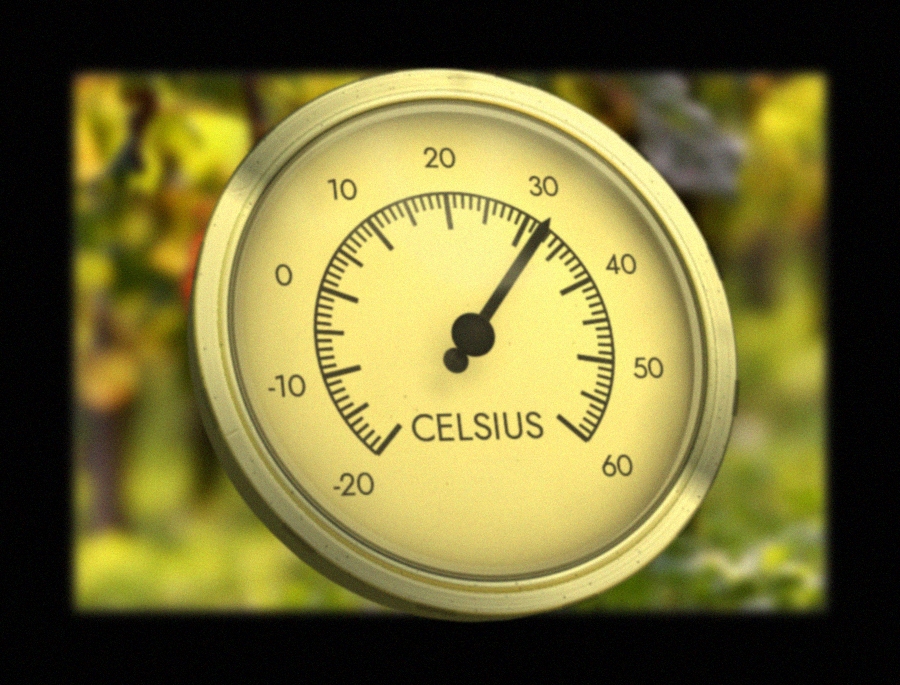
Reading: value=32 unit=°C
